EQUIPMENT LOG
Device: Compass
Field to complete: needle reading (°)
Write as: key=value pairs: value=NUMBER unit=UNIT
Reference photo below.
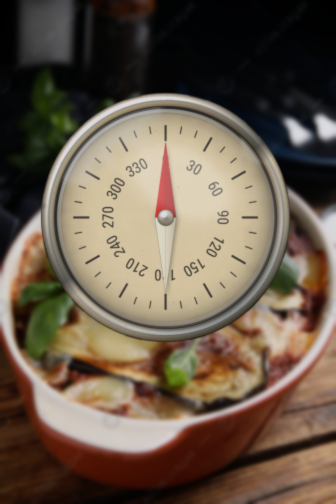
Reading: value=0 unit=°
